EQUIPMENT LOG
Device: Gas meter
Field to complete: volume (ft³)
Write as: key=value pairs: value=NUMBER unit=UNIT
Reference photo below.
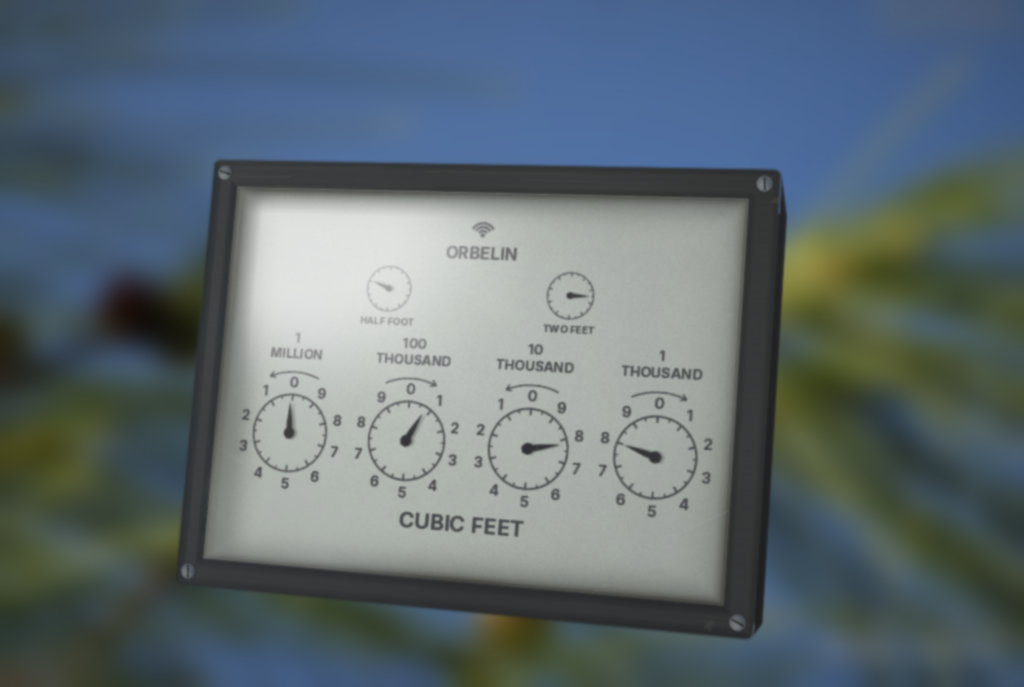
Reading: value=7800 unit=ft³
